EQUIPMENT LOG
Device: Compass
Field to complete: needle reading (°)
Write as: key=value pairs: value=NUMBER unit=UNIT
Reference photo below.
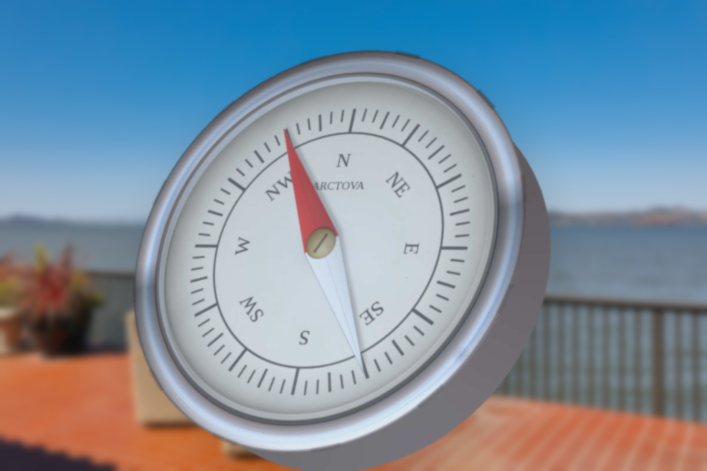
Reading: value=330 unit=°
